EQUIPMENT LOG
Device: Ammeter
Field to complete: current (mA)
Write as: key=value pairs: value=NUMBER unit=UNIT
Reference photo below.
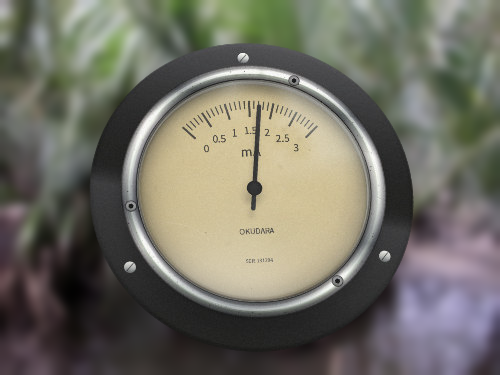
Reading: value=1.7 unit=mA
